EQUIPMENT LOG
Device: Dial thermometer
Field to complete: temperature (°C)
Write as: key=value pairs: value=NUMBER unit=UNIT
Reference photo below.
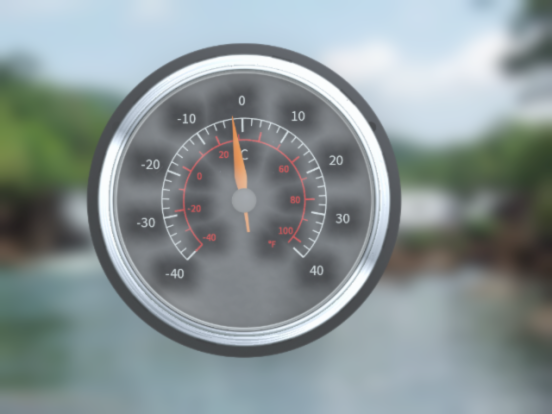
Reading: value=-2 unit=°C
